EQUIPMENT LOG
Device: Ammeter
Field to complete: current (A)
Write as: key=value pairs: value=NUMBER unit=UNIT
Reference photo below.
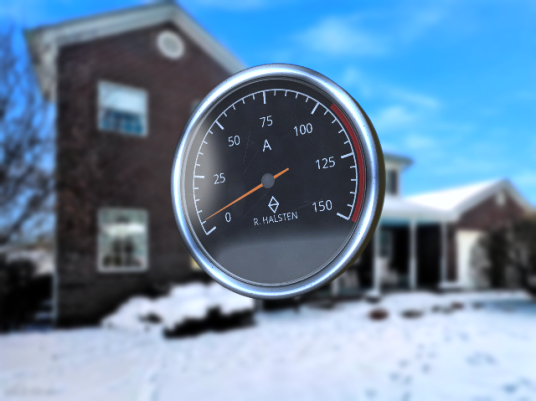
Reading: value=5 unit=A
